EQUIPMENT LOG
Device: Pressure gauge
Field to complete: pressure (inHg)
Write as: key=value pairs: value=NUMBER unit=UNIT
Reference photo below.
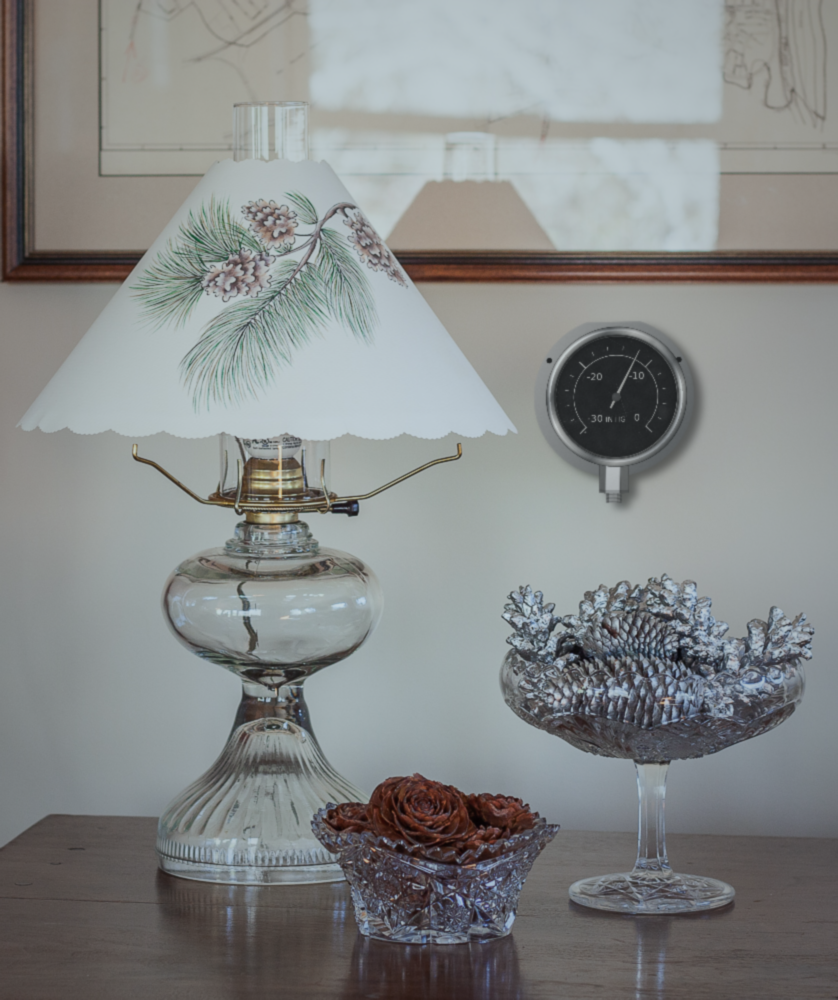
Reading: value=-12 unit=inHg
